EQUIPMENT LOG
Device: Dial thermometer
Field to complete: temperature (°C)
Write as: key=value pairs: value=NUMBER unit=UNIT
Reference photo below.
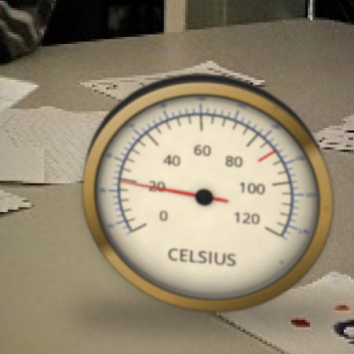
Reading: value=20 unit=°C
